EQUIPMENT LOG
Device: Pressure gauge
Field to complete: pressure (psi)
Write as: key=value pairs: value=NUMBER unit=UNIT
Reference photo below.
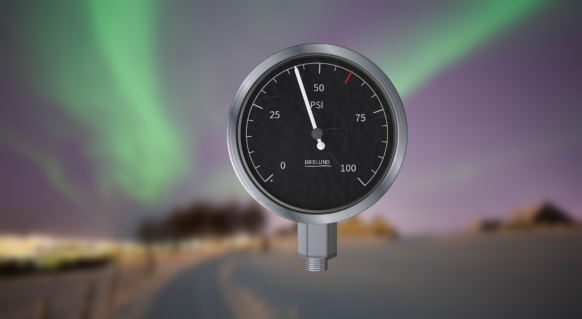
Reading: value=42.5 unit=psi
